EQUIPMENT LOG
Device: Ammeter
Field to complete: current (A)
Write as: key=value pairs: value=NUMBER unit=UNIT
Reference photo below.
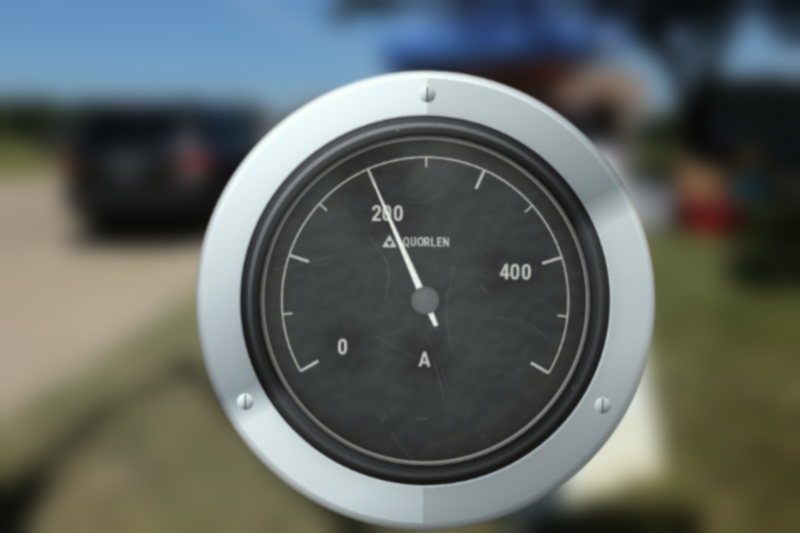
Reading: value=200 unit=A
